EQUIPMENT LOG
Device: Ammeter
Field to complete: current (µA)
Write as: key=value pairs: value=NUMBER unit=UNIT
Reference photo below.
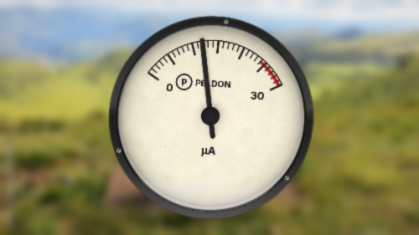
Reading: value=12 unit=µA
